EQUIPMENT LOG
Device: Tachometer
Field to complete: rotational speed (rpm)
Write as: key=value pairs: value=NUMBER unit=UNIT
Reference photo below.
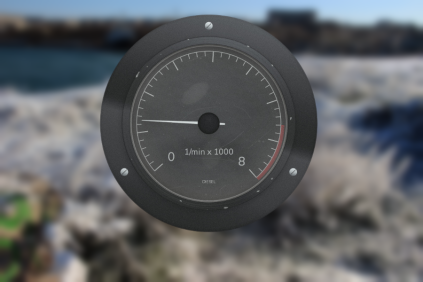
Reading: value=1300 unit=rpm
